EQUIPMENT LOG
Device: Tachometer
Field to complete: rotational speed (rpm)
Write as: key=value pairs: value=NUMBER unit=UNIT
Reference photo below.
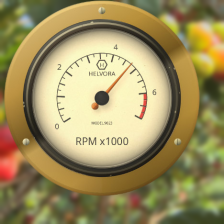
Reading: value=4750 unit=rpm
